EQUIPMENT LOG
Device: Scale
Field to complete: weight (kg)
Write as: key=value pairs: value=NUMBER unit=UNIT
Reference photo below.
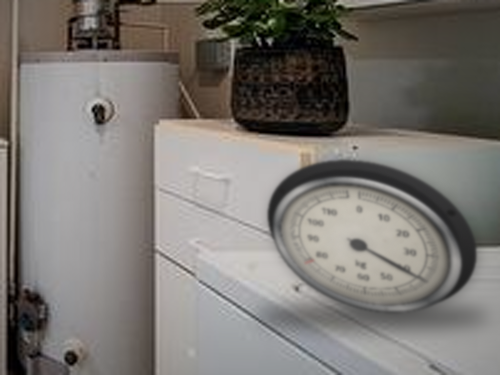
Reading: value=40 unit=kg
